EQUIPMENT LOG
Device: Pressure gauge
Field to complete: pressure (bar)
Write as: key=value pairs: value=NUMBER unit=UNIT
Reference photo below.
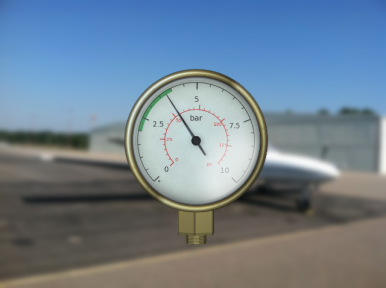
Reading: value=3.75 unit=bar
